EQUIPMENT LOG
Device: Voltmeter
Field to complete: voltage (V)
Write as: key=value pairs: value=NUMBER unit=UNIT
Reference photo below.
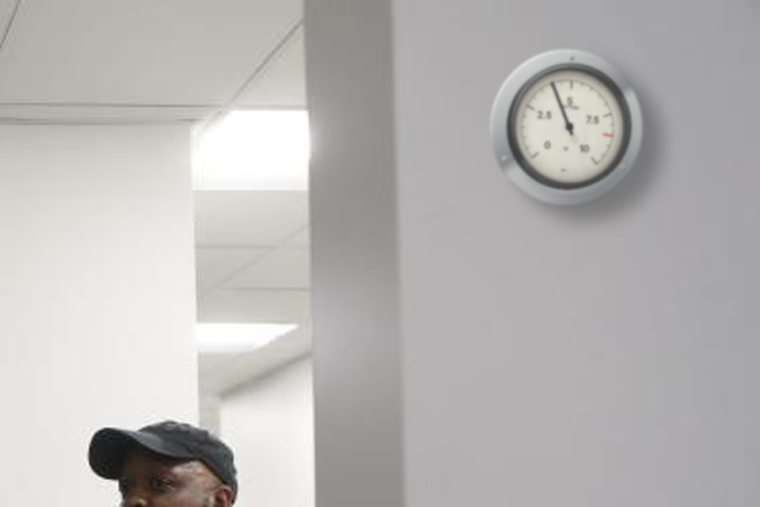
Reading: value=4 unit=V
